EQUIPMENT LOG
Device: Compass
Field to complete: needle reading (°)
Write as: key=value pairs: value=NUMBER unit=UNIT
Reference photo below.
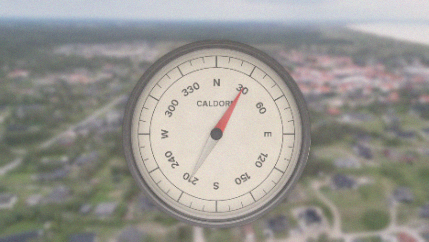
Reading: value=30 unit=°
